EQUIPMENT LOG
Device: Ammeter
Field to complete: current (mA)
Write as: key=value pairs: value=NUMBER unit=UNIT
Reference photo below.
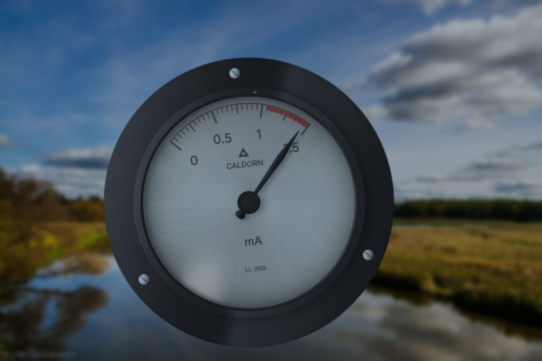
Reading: value=1.45 unit=mA
